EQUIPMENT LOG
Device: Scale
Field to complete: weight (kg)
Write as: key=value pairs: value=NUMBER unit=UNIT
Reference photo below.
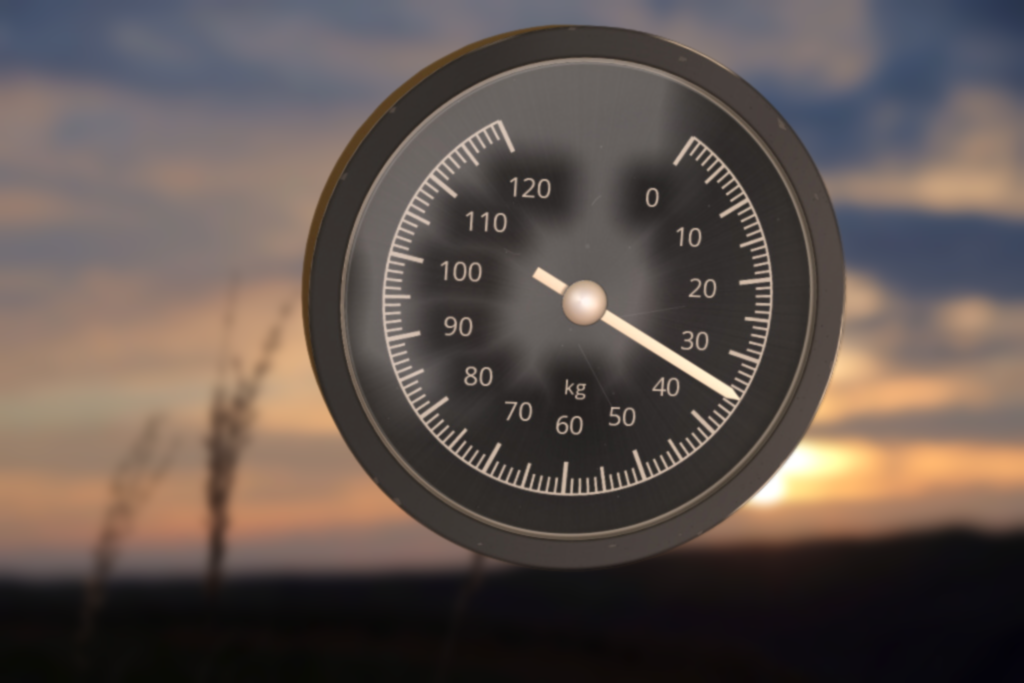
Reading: value=35 unit=kg
